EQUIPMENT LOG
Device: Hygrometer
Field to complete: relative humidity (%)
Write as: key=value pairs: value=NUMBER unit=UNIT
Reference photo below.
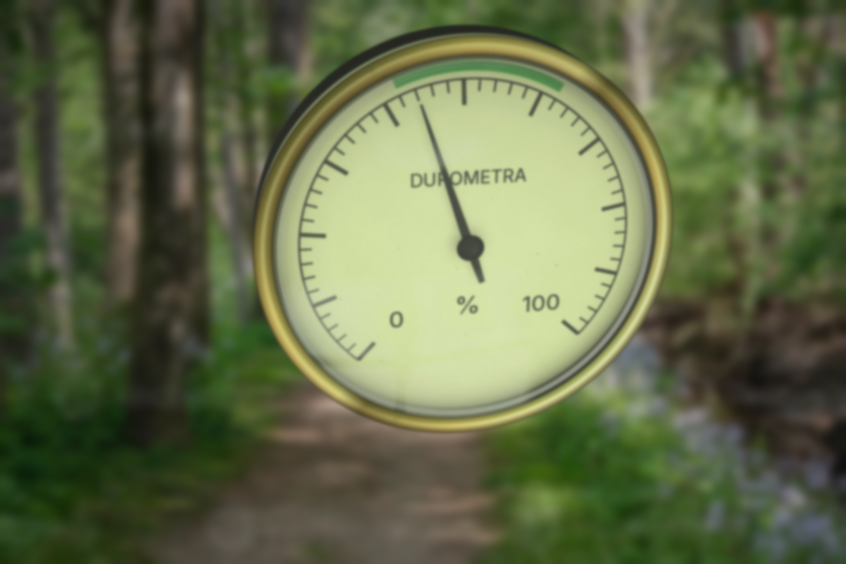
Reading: value=44 unit=%
